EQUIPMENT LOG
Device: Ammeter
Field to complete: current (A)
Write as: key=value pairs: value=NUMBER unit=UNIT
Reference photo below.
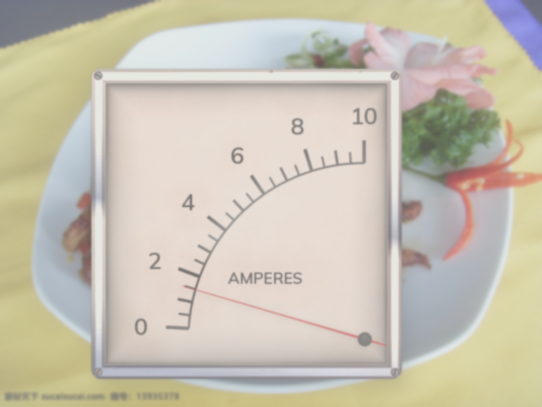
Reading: value=1.5 unit=A
